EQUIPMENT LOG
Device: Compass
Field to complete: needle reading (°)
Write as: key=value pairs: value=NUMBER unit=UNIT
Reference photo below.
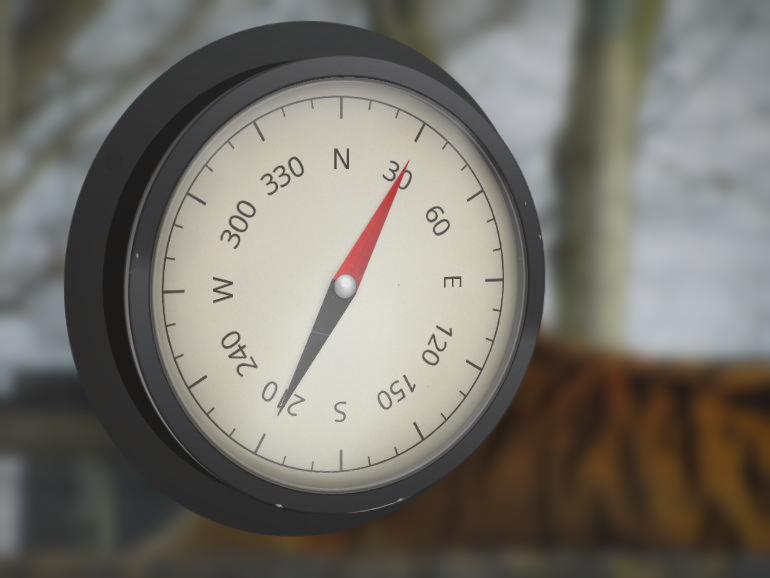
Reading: value=30 unit=°
